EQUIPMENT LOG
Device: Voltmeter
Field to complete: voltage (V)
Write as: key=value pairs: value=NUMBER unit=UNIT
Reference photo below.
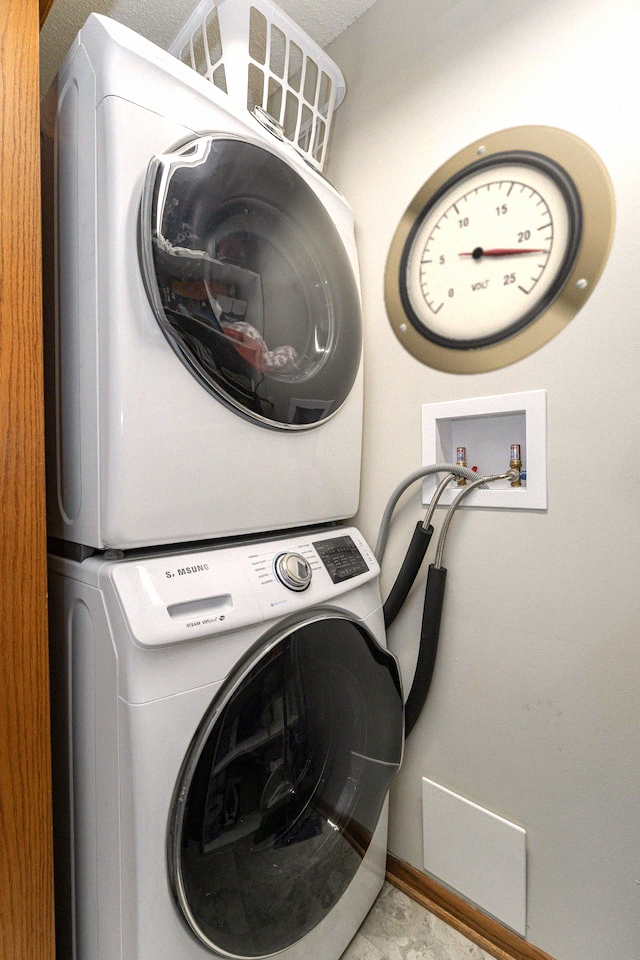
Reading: value=22 unit=V
